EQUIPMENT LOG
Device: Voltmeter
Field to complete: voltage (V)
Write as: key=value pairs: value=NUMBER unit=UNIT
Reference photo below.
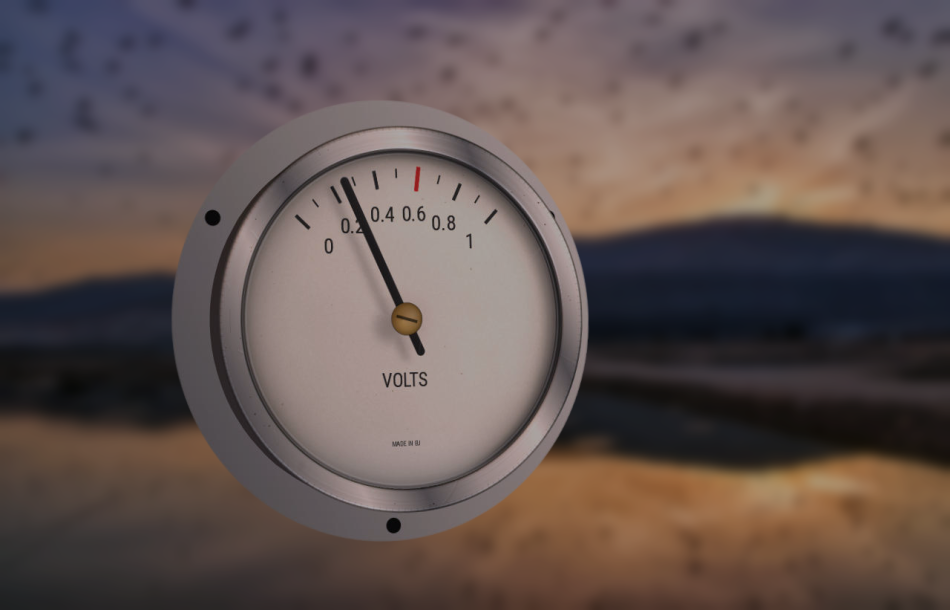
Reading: value=0.25 unit=V
